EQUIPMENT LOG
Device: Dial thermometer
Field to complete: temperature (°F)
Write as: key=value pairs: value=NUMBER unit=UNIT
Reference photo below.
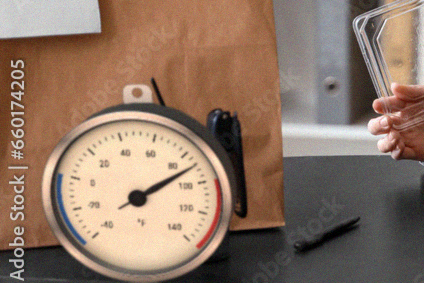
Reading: value=88 unit=°F
